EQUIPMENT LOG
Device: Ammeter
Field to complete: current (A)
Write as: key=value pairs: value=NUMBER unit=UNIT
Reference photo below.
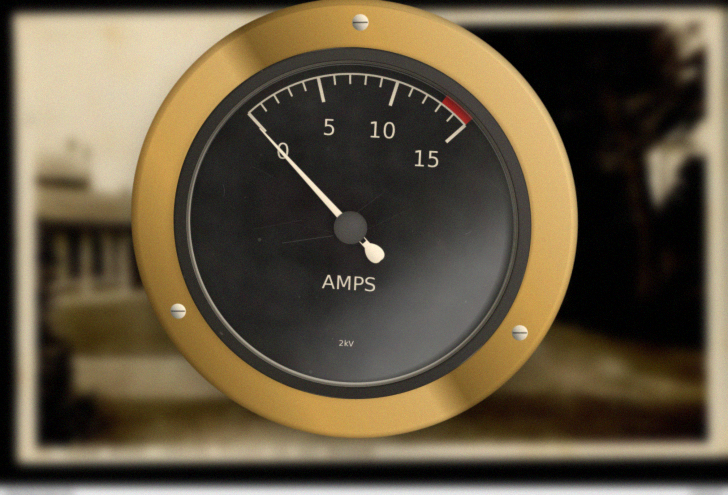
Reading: value=0 unit=A
